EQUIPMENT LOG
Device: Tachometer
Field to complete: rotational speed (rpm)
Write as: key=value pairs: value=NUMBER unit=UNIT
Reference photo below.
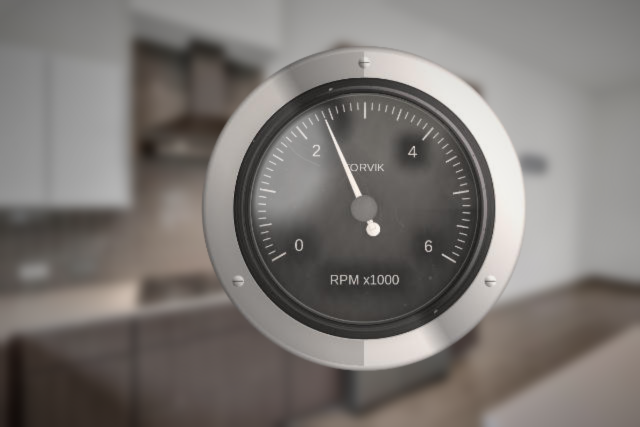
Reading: value=2400 unit=rpm
